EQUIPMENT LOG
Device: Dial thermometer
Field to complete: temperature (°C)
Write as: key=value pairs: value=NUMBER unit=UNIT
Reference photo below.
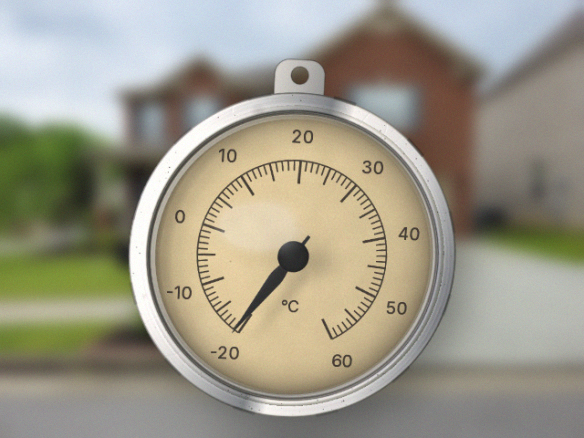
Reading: value=-19 unit=°C
